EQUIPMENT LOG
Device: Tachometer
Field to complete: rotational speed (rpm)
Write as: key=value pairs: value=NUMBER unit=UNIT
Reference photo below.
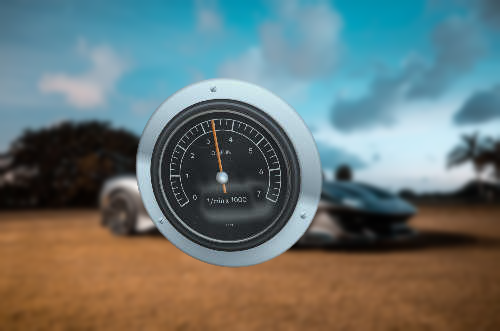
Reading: value=3400 unit=rpm
